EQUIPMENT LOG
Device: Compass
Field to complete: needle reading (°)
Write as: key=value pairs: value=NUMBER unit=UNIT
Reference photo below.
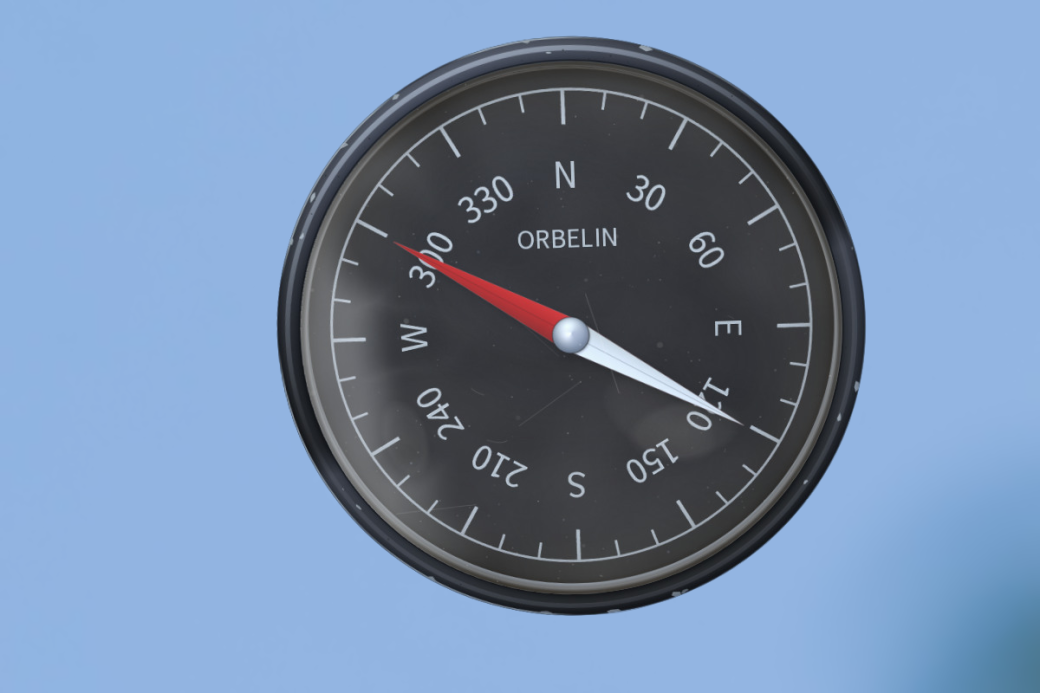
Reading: value=300 unit=°
